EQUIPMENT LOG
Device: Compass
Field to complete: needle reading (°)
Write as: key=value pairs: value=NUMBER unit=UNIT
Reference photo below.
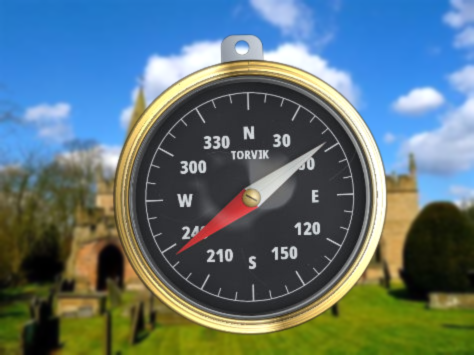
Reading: value=235 unit=°
